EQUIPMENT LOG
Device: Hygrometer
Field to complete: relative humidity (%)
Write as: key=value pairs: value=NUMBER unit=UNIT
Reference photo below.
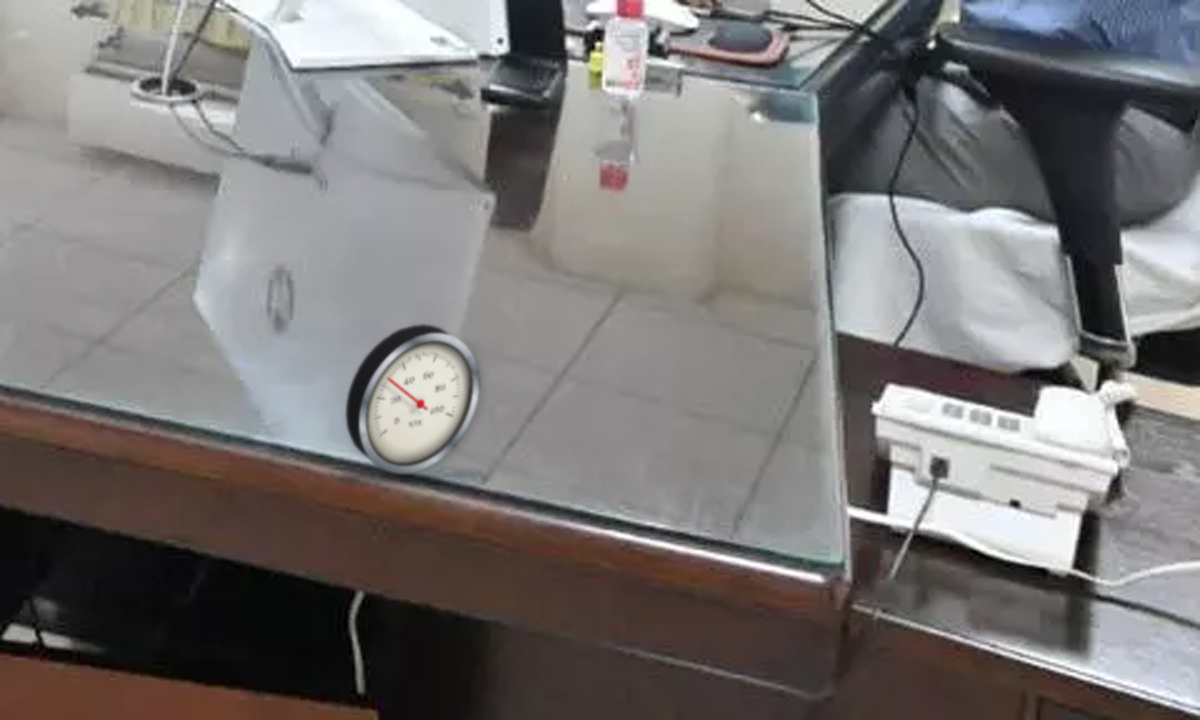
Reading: value=30 unit=%
